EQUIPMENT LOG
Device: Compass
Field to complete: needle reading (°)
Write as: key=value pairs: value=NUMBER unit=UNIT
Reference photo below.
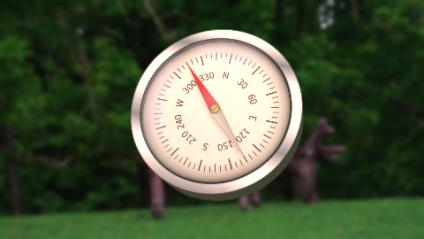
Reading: value=315 unit=°
